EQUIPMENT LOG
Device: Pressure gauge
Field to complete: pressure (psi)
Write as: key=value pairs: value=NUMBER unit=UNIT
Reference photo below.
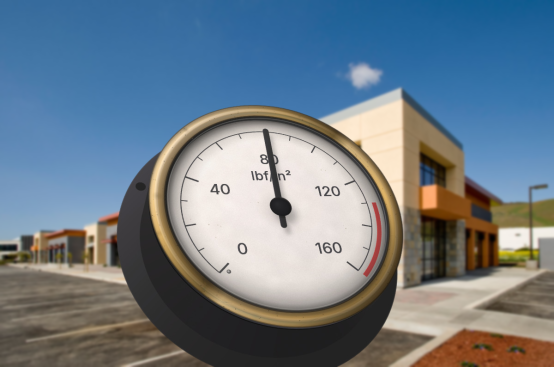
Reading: value=80 unit=psi
